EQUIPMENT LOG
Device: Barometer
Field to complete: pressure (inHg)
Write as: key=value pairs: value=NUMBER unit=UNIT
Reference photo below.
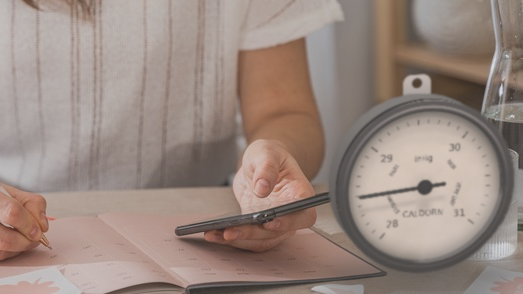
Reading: value=28.5 unit=inHg
